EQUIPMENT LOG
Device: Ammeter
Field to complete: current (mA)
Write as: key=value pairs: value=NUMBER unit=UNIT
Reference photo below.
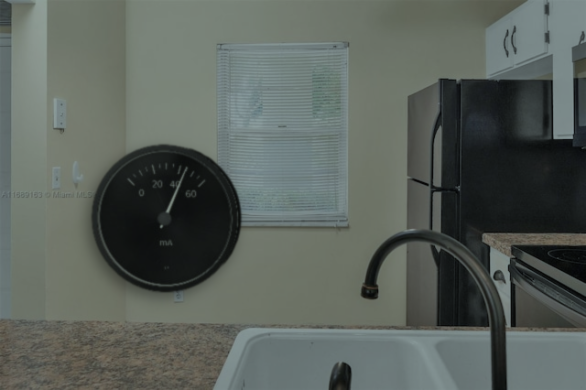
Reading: value=45 unit=mA
